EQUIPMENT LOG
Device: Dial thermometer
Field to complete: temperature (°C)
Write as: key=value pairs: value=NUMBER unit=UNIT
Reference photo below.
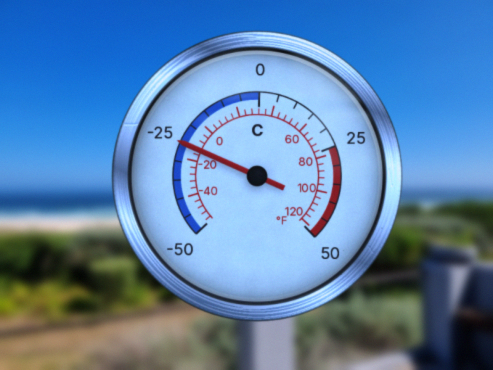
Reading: value=-25 unit=°C
